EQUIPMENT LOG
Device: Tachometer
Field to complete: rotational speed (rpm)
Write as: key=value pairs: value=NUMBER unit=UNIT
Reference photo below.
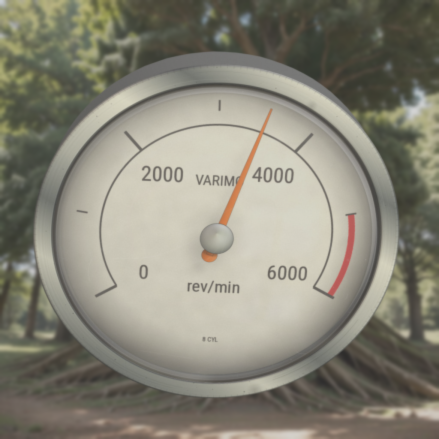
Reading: value=3500 unit=rpm
